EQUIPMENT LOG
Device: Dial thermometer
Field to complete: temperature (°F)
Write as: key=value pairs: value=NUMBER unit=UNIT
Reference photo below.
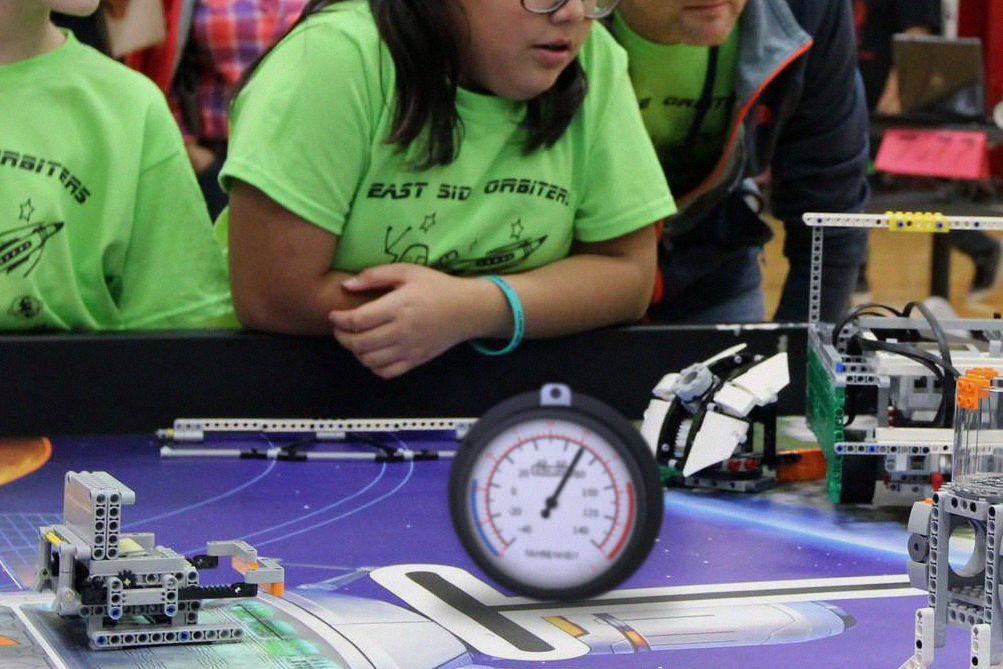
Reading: value=70 unit=°F
